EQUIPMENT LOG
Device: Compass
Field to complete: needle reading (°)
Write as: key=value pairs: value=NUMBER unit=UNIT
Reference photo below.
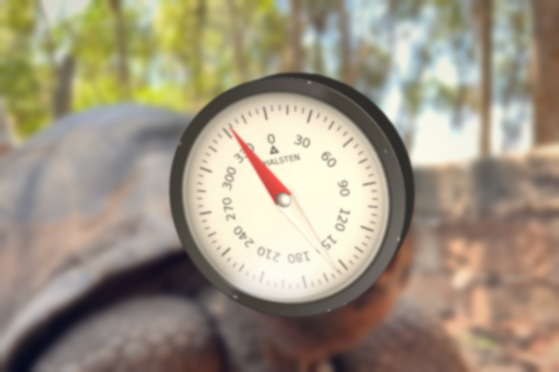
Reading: value=335 unit=°
